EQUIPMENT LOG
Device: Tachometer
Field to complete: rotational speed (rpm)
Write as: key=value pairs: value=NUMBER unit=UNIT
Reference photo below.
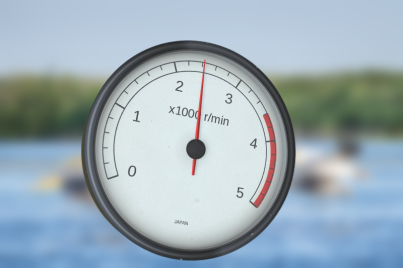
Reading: value=2400 unit=rpm
